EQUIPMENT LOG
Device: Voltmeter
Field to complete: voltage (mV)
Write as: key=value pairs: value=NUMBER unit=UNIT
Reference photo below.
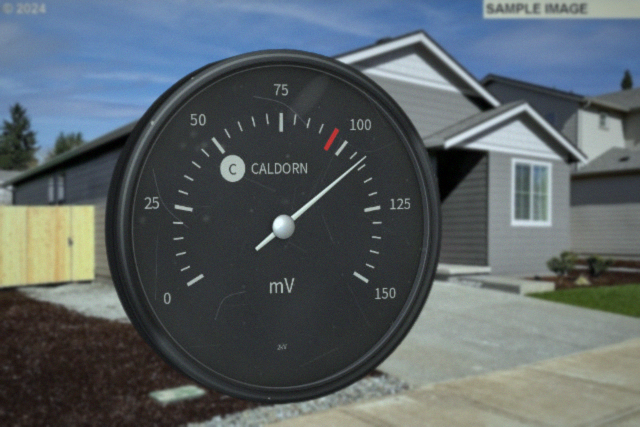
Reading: value=107.5 unit=mV
